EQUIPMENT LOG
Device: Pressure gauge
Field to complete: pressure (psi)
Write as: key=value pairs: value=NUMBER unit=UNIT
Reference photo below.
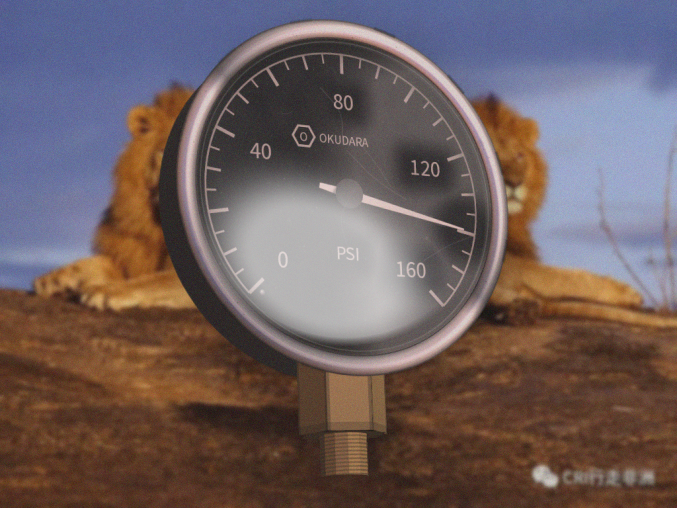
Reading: value=140 unit=psi
